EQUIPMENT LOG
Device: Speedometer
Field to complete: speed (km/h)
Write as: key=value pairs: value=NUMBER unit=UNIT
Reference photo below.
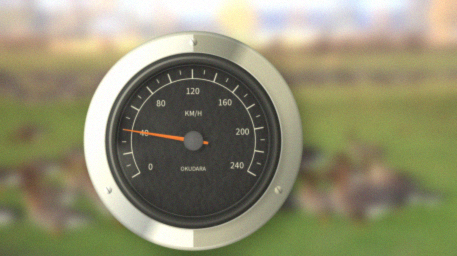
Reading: value=40 unit=km/h
